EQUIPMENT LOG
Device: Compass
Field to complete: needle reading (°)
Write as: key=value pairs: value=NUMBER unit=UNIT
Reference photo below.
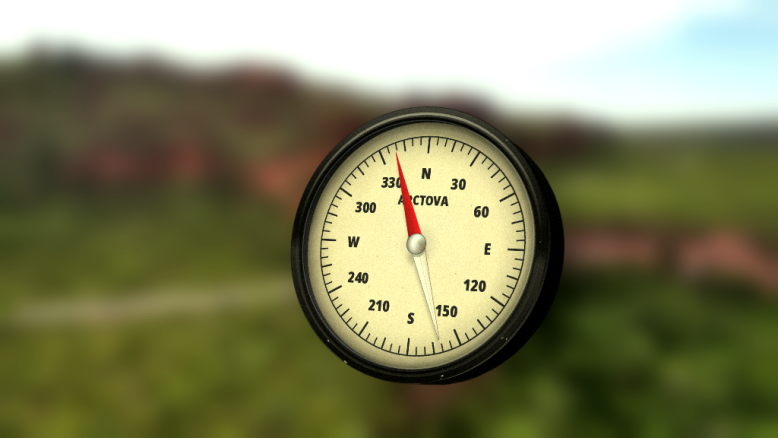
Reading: value=340 unit=°
